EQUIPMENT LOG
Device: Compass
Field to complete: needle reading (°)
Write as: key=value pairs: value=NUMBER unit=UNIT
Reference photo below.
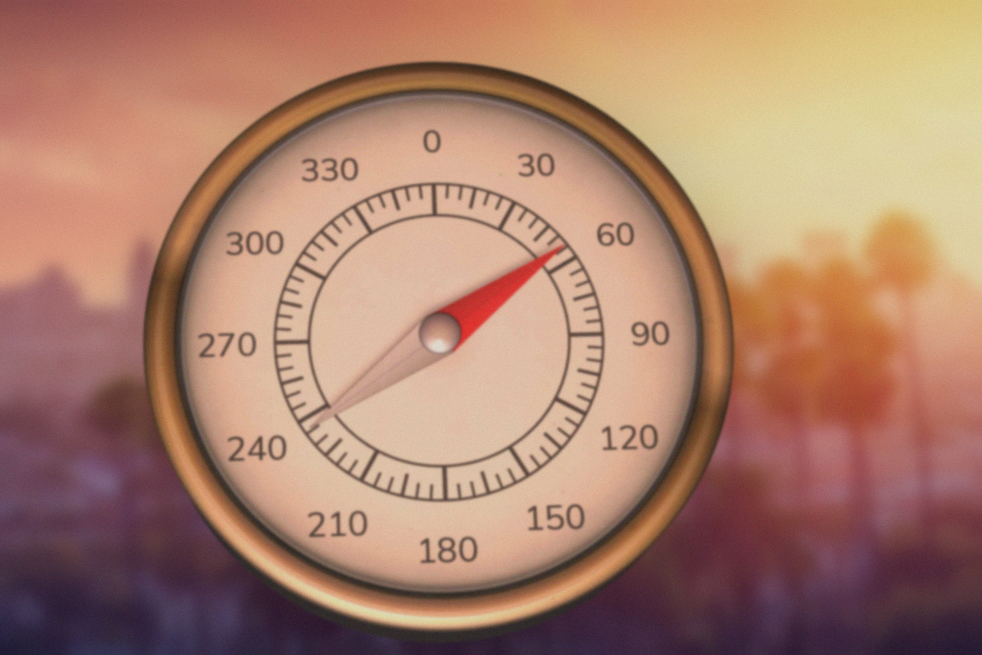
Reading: value=55 unit=°
